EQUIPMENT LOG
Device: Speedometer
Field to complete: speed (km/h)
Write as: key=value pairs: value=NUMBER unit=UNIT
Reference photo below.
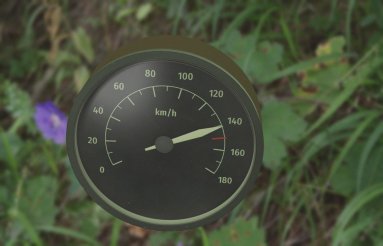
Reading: value=140 unit=km/h
